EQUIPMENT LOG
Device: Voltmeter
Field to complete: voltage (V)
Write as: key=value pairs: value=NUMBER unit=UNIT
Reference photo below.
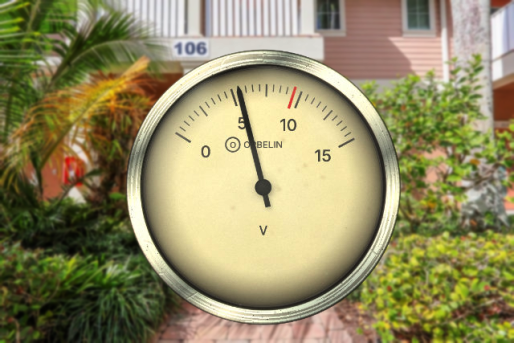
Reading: value=5.5 unit=V
